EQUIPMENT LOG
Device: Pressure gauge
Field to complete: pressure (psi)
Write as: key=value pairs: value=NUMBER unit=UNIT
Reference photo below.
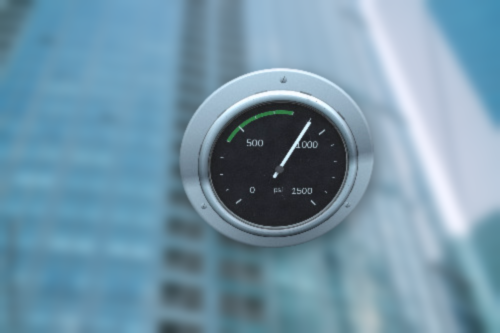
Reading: value=900 unit=psi
